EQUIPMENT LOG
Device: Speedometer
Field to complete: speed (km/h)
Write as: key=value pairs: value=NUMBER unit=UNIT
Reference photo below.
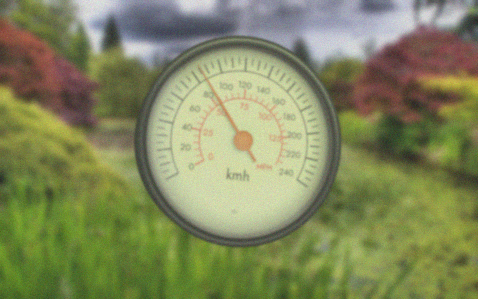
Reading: value=85 unit=km/h
